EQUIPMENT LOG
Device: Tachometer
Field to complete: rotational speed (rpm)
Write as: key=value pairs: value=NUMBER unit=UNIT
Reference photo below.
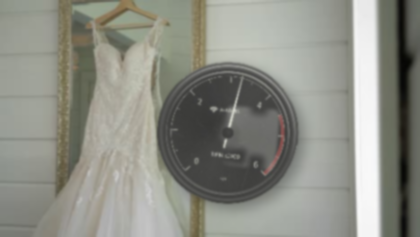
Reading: value=3250 unit=rpm
